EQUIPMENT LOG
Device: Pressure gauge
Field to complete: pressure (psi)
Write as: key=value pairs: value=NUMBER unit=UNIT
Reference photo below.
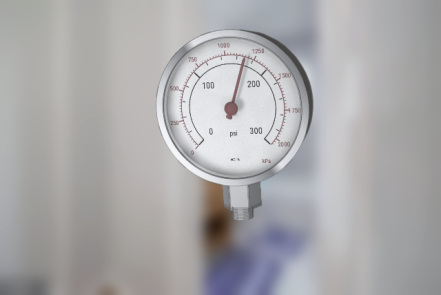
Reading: value=170 unit=psi
